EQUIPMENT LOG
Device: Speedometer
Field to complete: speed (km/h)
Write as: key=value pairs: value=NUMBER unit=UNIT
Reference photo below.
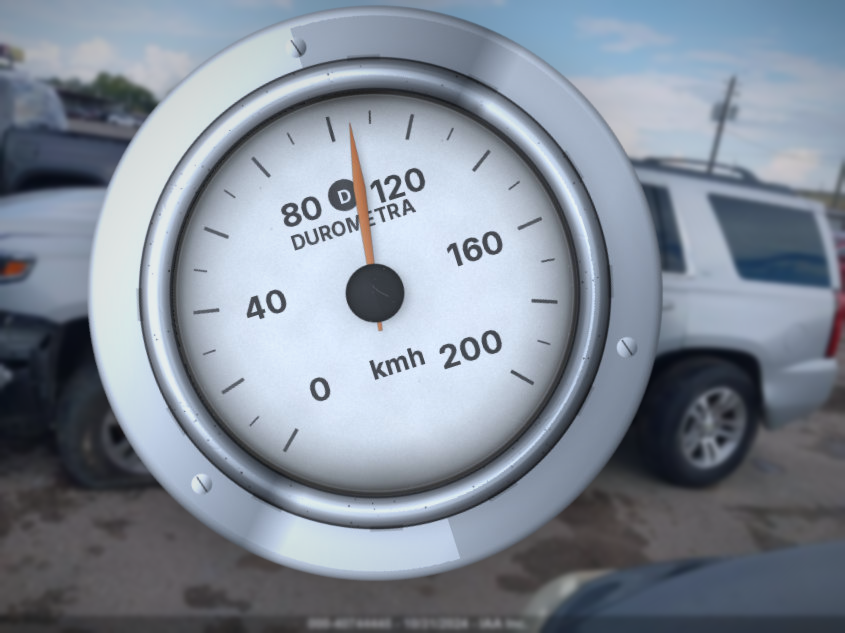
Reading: value=105 unit=km/h
